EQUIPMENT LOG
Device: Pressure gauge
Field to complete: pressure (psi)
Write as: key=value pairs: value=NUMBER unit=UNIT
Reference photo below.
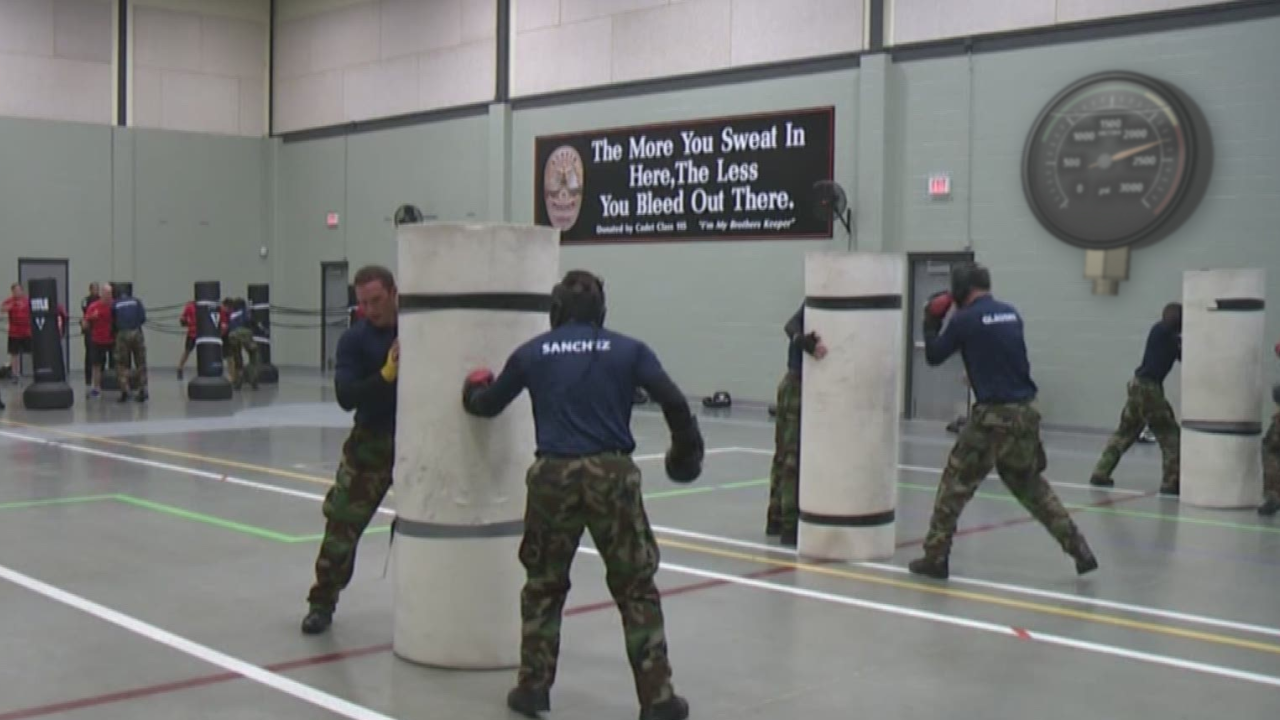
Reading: value=2300 unit=psi
